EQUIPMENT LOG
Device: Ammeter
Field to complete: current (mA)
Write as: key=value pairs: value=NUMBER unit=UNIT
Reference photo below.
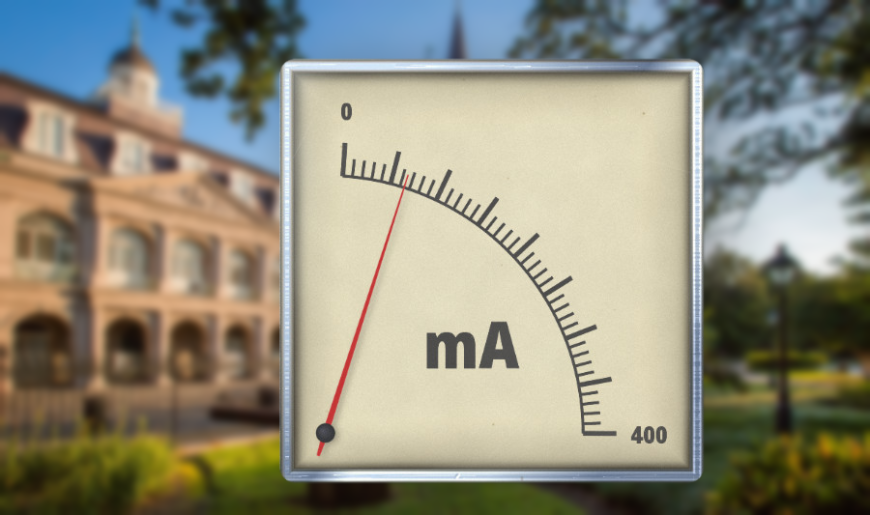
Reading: value=65 unit=mA
